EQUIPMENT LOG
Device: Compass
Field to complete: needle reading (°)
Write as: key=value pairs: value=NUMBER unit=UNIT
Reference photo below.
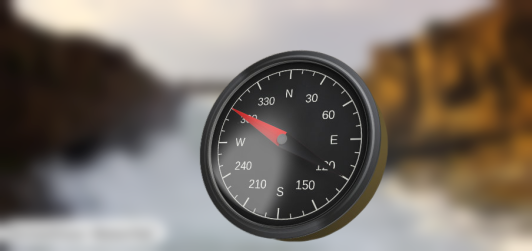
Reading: value=300 unit=°
